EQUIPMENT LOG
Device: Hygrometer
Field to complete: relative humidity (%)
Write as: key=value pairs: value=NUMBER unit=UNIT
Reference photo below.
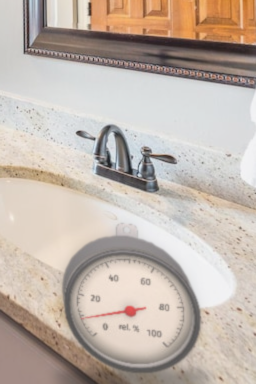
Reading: value=10 unit=%
